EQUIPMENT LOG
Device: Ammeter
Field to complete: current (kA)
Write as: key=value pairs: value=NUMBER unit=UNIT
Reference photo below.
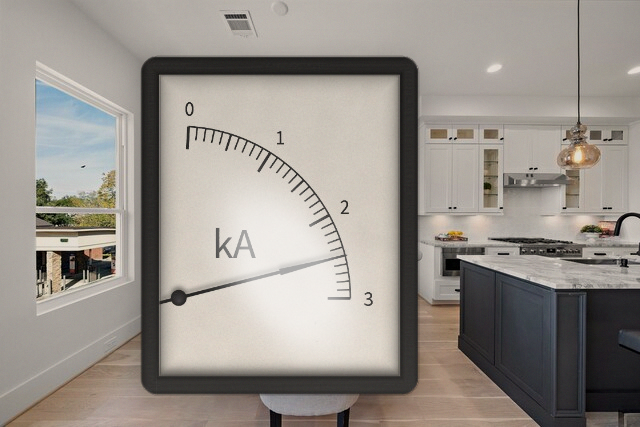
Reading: value=2.5 unit=kA
